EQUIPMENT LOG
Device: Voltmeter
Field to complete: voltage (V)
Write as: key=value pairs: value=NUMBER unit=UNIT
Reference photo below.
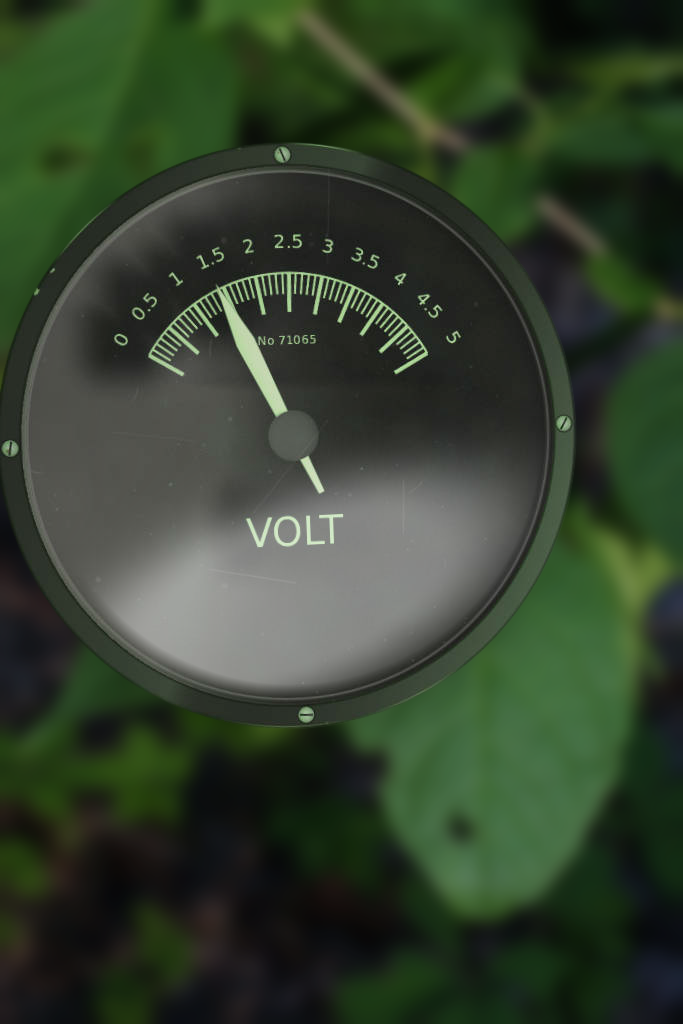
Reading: value=1.4 unit=V
